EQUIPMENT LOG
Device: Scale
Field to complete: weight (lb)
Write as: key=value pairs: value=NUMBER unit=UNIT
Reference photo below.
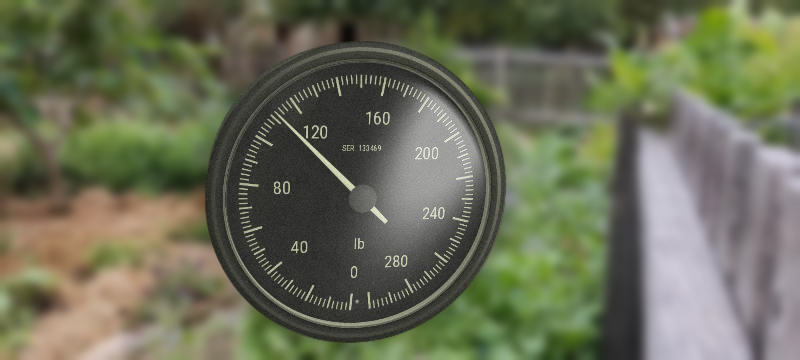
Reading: value=112 unit=lb
